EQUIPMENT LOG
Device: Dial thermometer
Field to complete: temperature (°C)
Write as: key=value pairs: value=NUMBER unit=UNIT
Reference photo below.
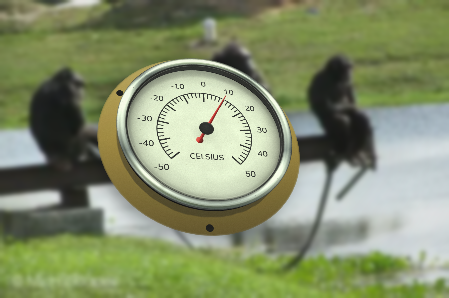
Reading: value=10 unit=°C
